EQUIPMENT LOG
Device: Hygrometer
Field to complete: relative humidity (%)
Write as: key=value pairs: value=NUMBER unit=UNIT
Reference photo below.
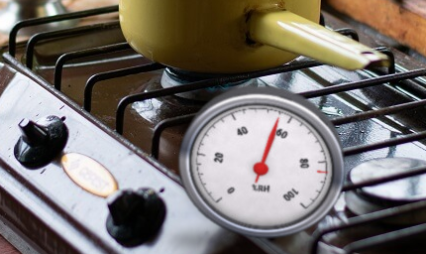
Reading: value=56 unit=%
